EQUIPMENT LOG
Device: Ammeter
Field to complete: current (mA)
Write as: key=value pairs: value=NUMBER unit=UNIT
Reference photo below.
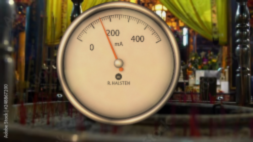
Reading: value=150 unit=mA
